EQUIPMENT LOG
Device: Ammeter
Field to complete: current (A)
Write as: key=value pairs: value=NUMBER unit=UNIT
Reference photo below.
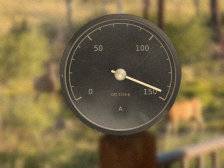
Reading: value=145 unit=A
